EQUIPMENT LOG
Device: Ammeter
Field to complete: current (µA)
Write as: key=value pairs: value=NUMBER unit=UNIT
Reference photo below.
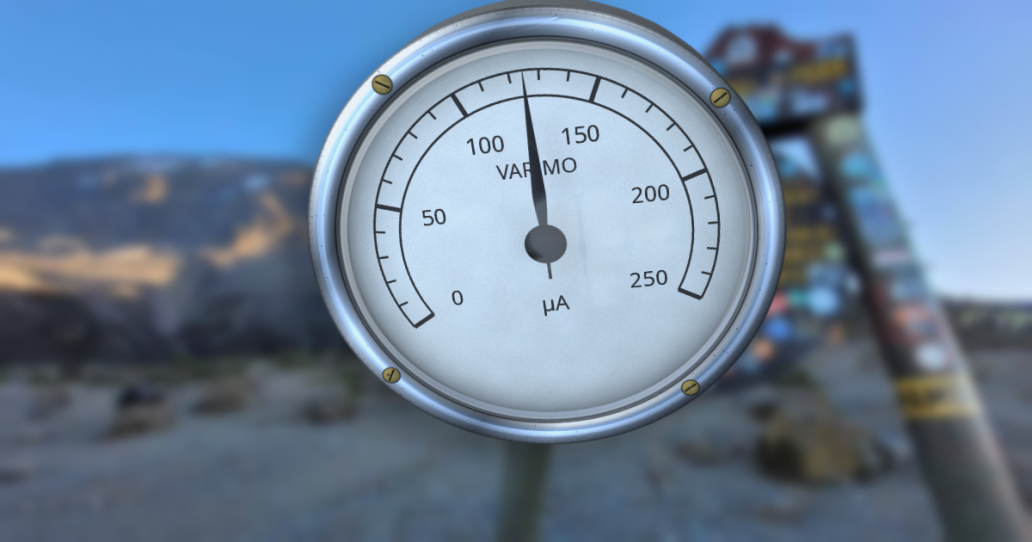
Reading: value=125 unit=µA
